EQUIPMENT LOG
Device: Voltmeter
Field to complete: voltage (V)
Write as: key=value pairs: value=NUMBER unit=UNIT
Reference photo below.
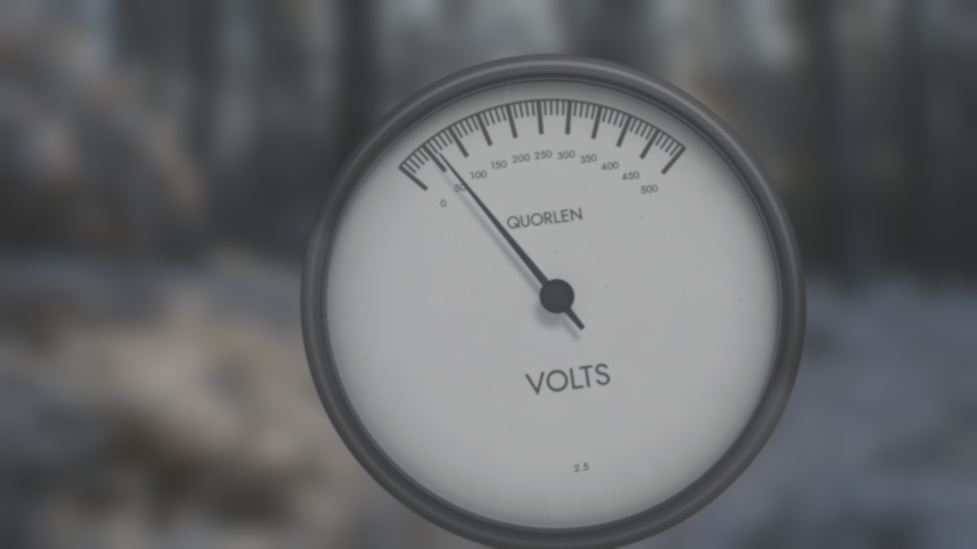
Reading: value=60 unit=V
